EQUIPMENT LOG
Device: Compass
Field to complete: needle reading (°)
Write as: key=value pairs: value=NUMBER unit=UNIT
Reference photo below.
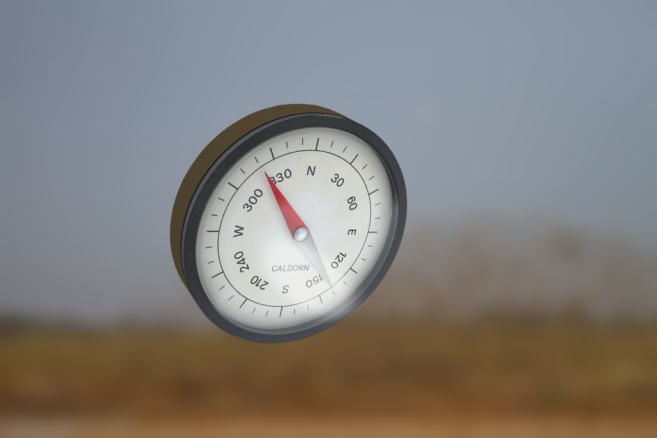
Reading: value=320 unit=°
